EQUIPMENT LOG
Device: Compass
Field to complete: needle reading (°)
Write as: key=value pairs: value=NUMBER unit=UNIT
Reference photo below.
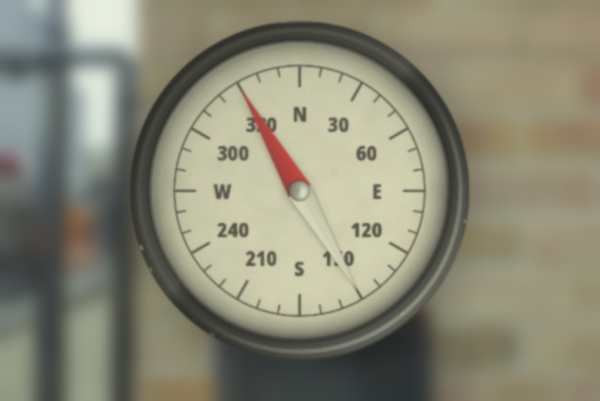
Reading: value=330 unit=°
